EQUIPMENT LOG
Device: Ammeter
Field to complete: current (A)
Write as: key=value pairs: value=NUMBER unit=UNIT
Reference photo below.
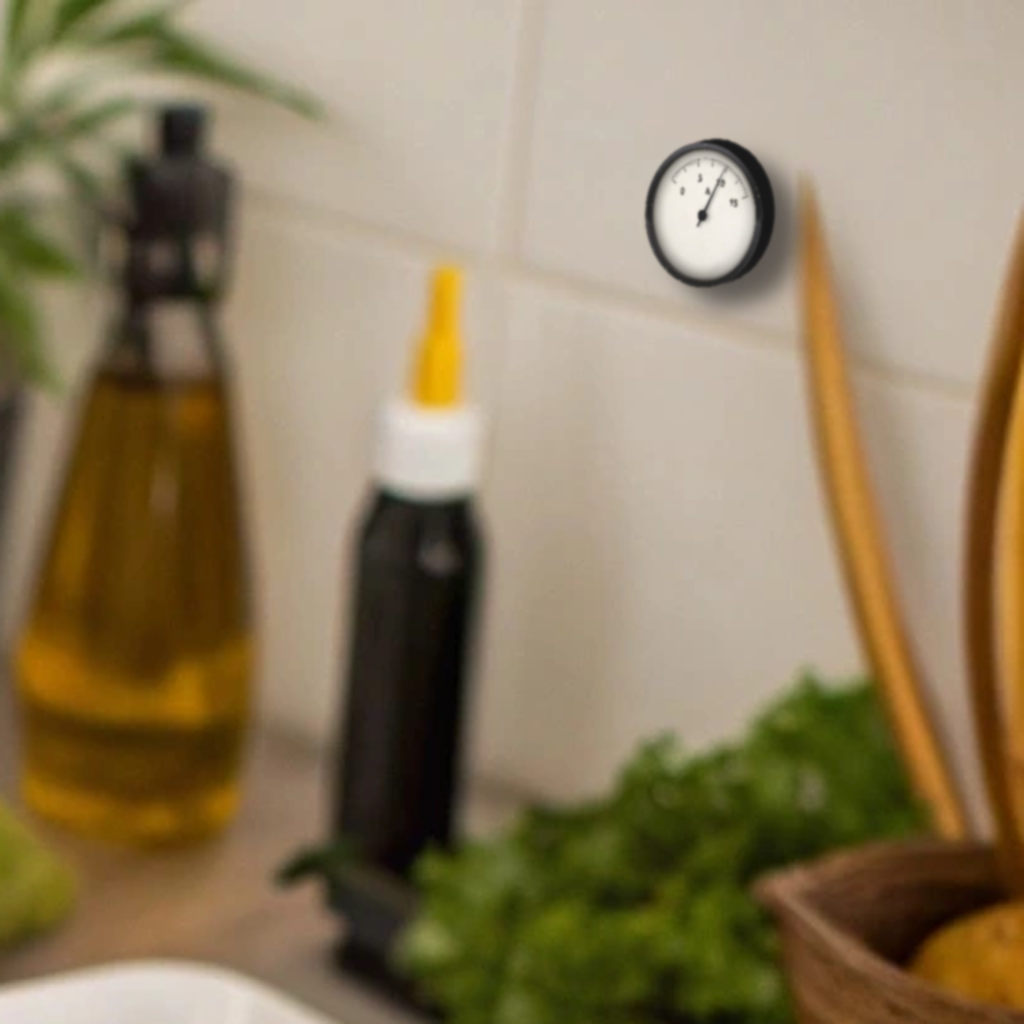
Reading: value=10 unit=A
